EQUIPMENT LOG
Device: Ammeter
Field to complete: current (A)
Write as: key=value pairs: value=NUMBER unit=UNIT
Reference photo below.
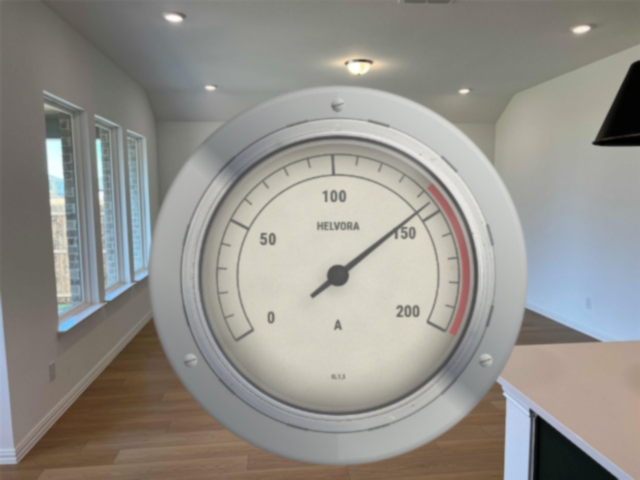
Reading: value=145 unit=A
